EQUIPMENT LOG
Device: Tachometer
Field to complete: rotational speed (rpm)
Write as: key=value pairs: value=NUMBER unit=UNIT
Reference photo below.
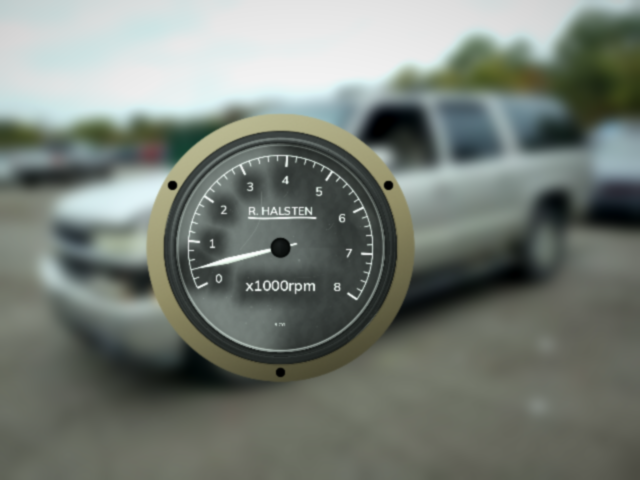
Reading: value=400 unit=rpm
